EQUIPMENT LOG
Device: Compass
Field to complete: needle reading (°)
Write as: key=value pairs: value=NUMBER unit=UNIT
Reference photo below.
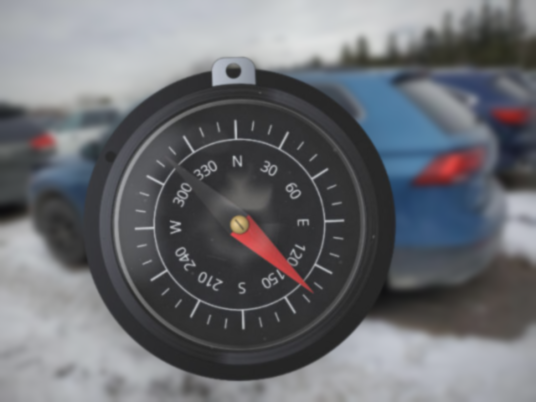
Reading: value=135 unit=°
